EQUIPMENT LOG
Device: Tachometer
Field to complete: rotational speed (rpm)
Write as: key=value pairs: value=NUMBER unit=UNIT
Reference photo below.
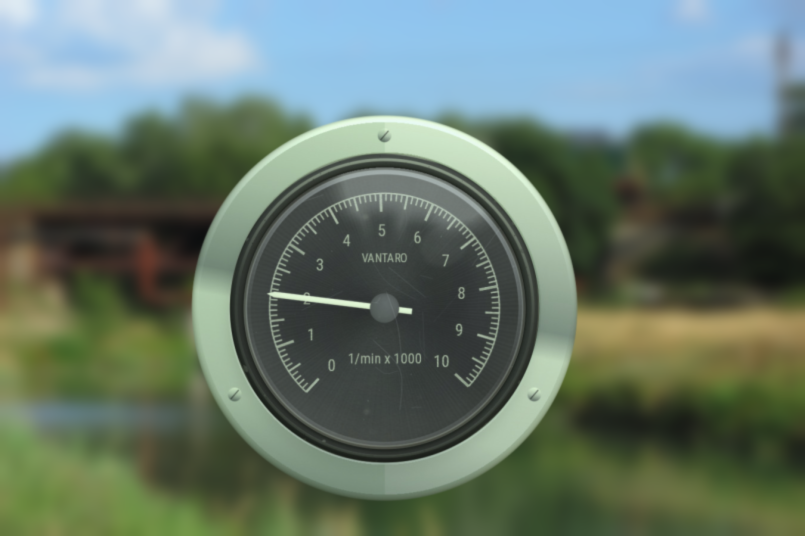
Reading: value=2000 unit=rpm
